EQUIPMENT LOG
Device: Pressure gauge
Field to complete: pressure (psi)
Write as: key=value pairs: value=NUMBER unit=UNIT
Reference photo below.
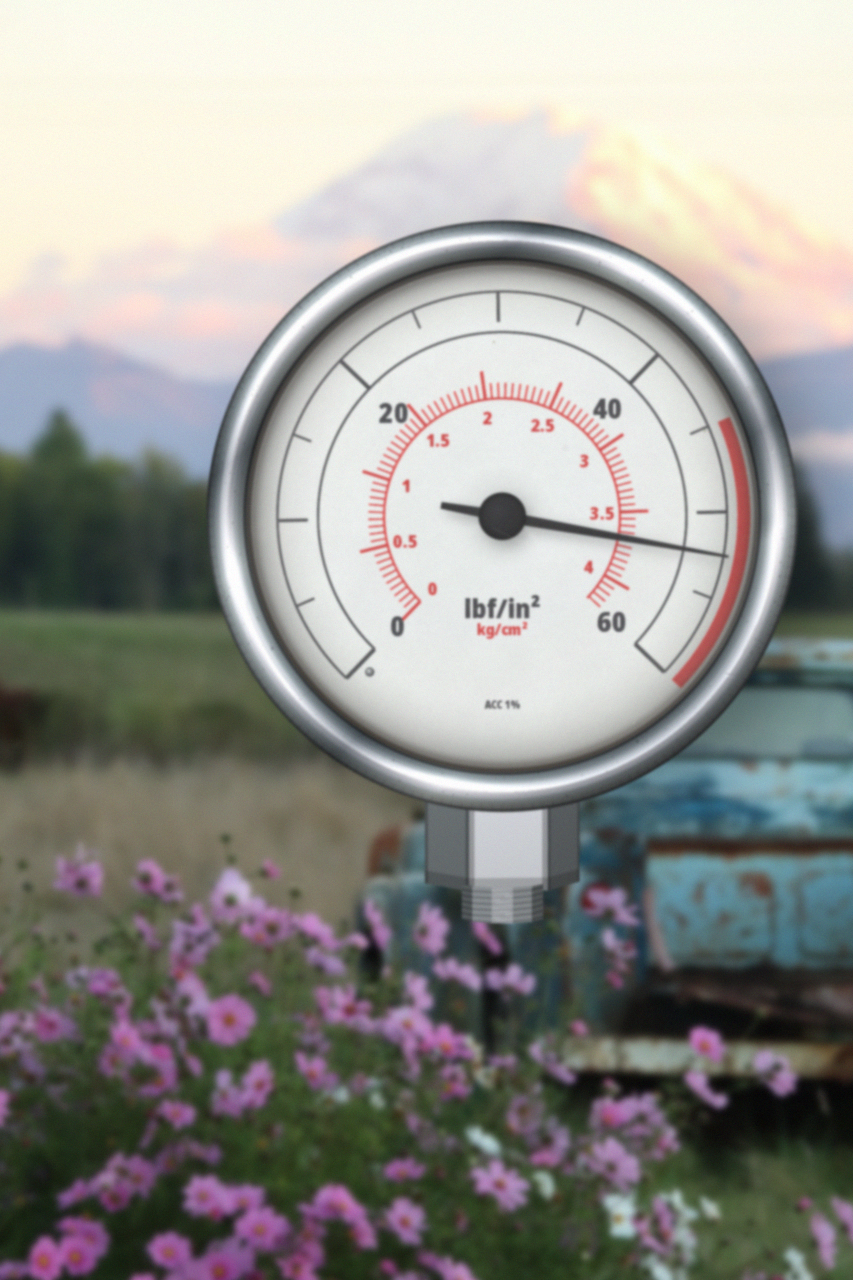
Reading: value=52.5 unit=psi
